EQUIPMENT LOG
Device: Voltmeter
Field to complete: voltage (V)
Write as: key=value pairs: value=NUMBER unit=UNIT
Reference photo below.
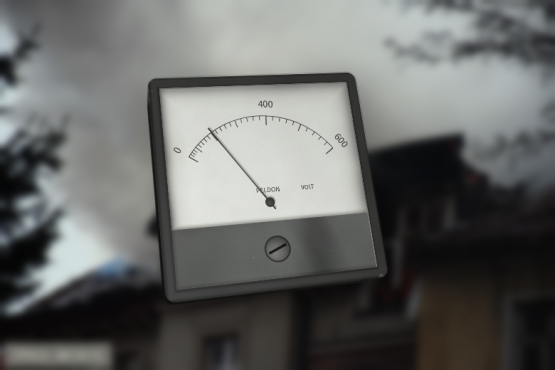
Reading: value=200 unit=V
